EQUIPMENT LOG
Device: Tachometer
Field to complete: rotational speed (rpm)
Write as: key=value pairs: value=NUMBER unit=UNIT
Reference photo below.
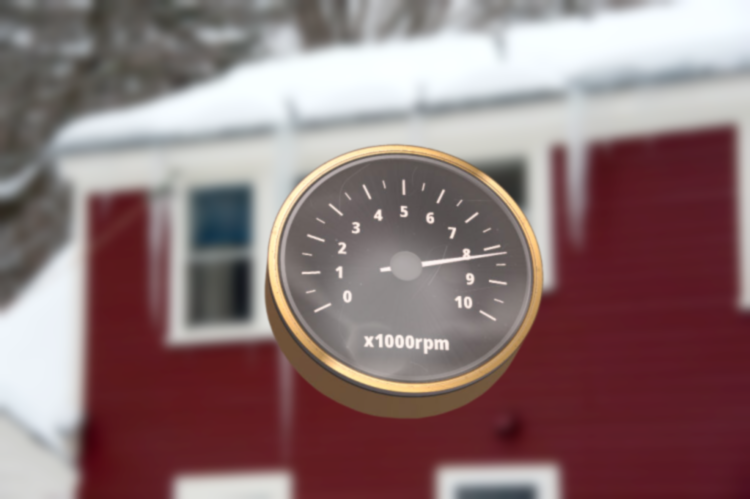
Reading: value=8250 unit=rpm
